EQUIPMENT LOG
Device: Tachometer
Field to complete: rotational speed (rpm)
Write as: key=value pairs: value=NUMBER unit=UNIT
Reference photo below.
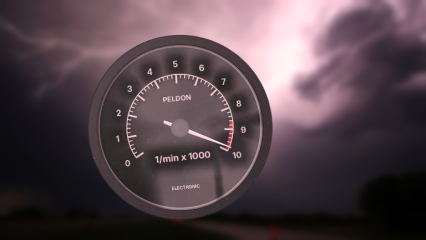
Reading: value=9800 unit=rpm
